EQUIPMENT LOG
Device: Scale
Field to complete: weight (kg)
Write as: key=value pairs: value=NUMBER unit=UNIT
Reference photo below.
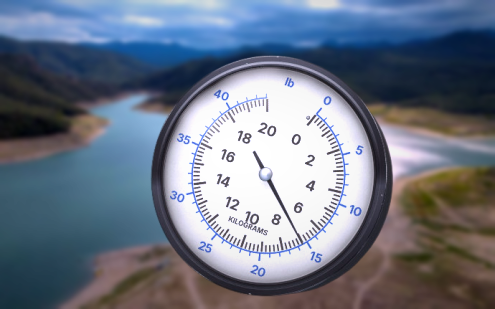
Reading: value=7 unit=kg
